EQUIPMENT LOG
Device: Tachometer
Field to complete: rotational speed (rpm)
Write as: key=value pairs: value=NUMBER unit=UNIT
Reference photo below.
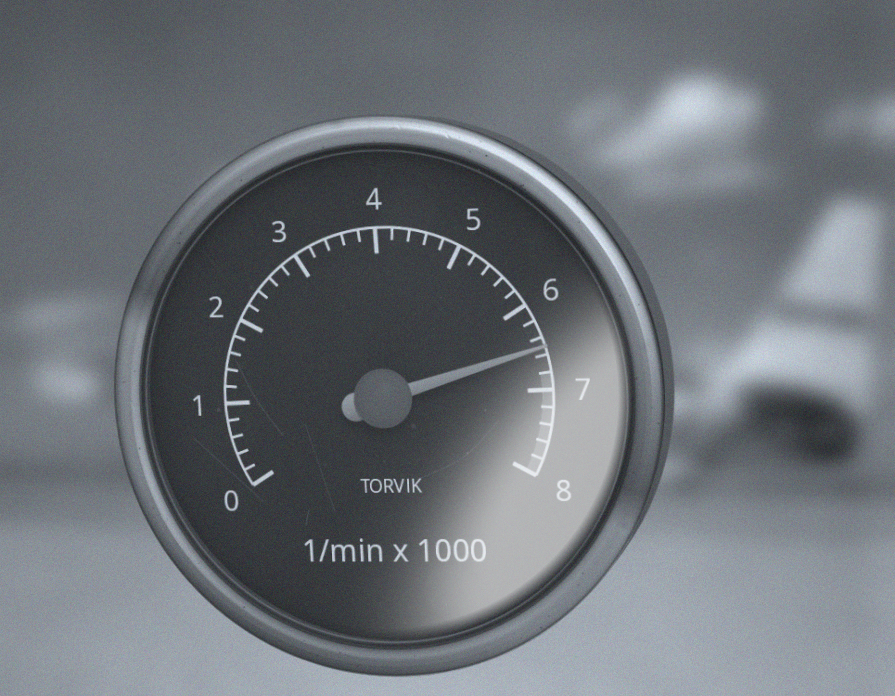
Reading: value=6500 unit=rpm
